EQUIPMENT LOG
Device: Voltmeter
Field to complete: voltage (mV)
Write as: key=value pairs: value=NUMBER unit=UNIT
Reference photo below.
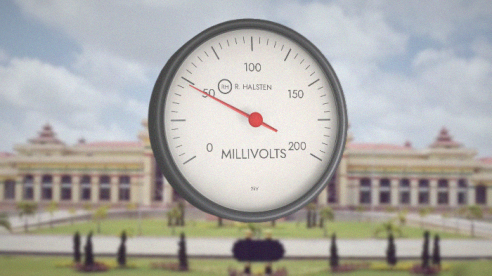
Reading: value=47.5 unit=mV
